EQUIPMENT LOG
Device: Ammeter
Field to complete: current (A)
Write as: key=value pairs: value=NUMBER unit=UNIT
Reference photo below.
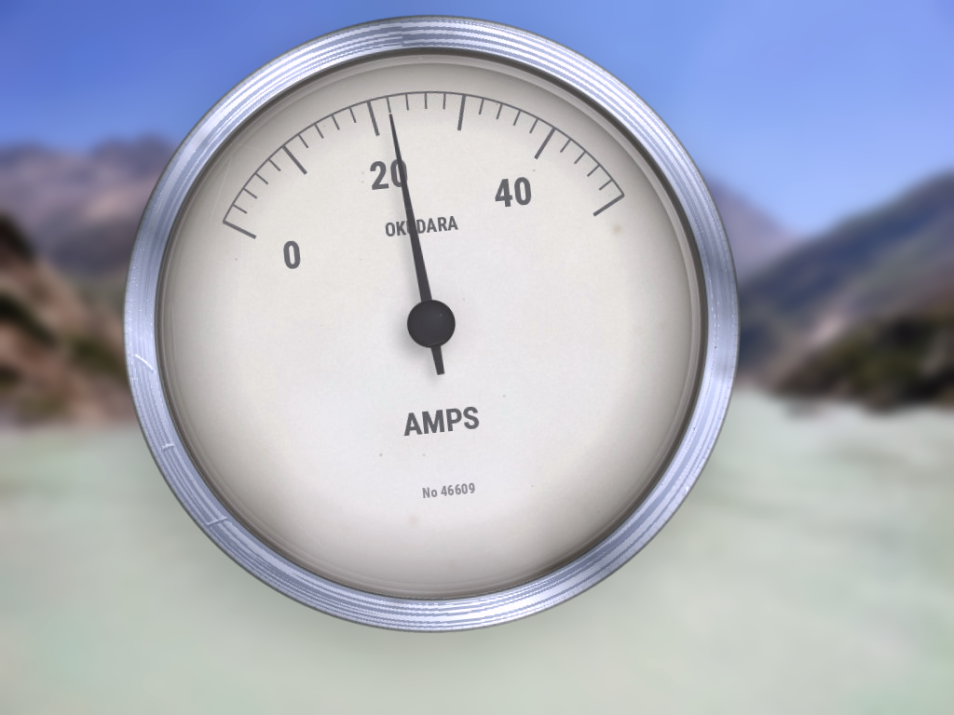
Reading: value=22 unit=A
